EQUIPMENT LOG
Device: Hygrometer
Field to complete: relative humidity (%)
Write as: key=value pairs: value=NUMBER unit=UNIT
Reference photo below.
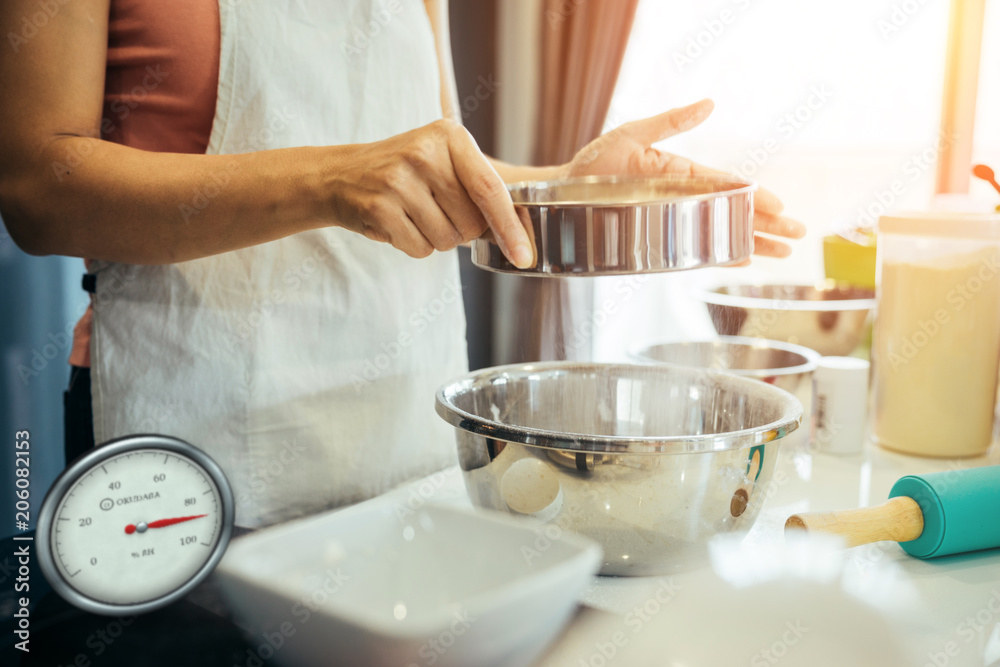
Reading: value=88 unit=%
